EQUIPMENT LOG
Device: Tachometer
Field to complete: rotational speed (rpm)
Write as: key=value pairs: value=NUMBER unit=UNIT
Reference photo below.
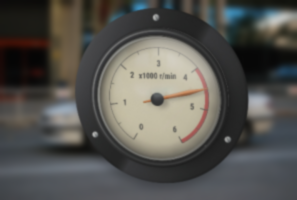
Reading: value=4500 unit=rpm
